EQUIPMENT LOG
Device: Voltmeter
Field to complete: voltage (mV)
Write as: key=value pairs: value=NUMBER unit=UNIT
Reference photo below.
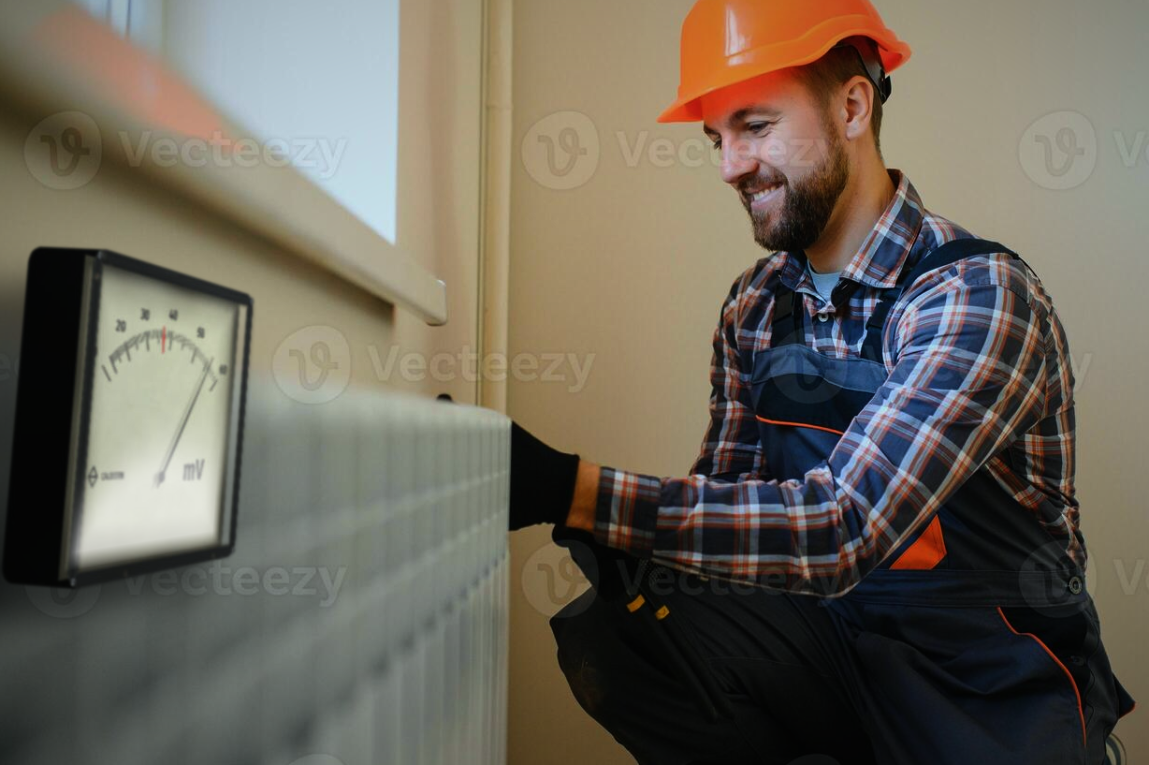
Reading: value=55 unit=mV
